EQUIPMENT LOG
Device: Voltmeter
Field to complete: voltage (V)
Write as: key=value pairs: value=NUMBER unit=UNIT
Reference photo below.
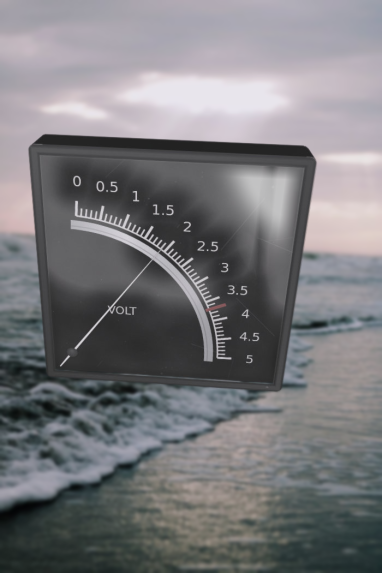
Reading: value=1.9 unit=V
